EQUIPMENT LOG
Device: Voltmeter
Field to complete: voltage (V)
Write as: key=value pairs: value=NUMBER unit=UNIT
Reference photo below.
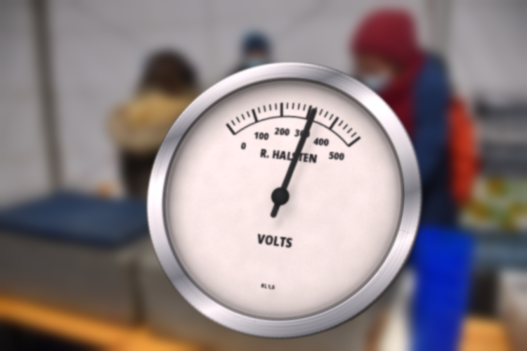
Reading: value=320 unit=V
